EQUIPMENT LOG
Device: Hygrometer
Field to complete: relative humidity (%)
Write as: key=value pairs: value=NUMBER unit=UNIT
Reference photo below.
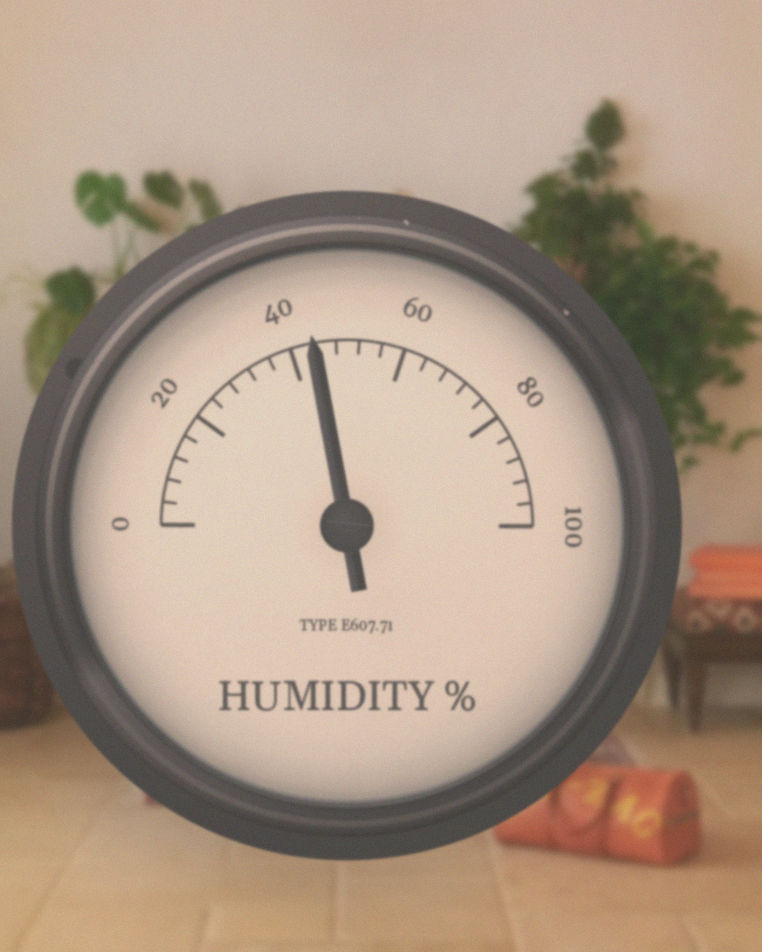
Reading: value=44 unit=%
